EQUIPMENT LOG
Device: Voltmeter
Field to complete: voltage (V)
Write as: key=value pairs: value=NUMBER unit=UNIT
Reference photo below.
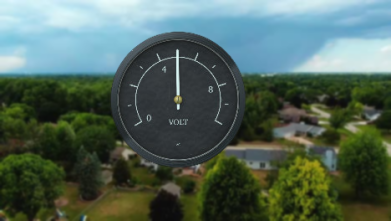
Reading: value=5 unit=V
